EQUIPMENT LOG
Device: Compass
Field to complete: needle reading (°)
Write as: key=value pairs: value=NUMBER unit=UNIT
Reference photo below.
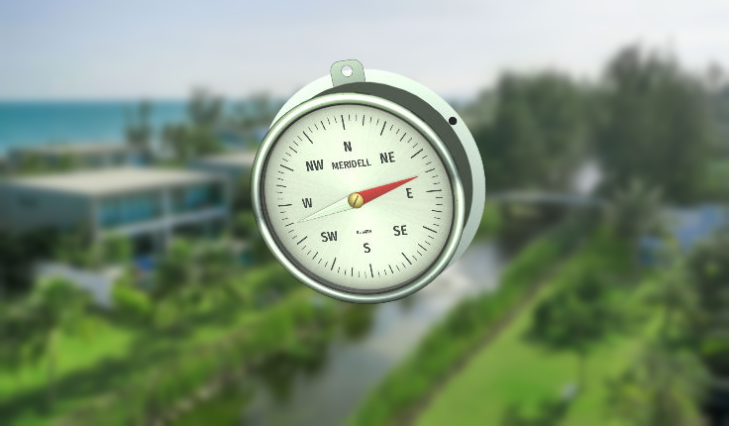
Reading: value=75 unit=°
